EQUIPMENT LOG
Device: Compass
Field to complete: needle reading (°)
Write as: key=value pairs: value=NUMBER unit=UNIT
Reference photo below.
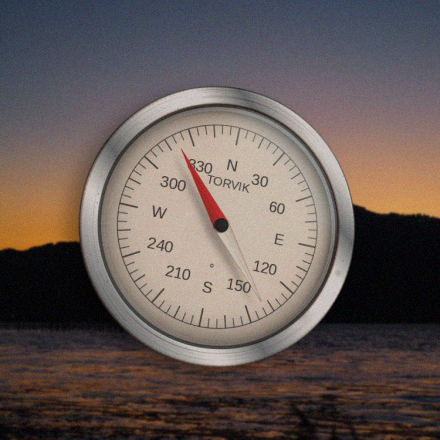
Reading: value=320 unit=°
